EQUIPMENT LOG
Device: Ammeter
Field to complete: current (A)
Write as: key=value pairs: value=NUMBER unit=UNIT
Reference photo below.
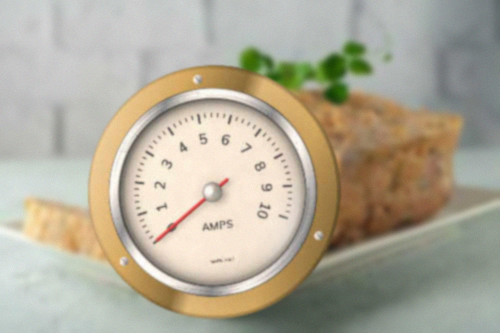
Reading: value=0 unit=A
